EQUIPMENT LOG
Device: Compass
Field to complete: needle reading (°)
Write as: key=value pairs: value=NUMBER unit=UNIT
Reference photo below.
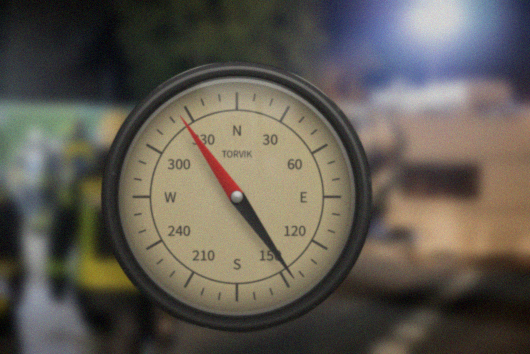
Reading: value=325 unit=°
